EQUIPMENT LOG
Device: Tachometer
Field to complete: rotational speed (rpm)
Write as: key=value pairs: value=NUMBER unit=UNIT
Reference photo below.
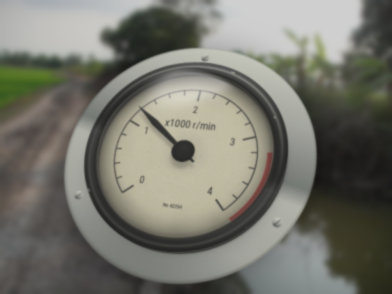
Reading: value=1200 unit=rpm
